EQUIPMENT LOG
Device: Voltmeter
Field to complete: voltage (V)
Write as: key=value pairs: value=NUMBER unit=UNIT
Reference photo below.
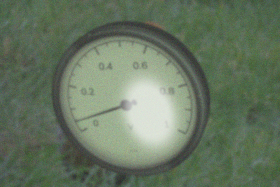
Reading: value=0.05 unit=V
